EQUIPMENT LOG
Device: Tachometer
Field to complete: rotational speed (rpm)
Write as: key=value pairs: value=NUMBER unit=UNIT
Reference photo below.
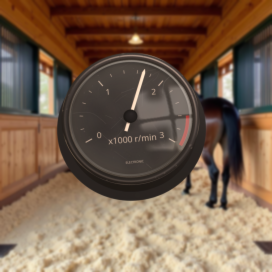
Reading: value=1700 unit=rpm
